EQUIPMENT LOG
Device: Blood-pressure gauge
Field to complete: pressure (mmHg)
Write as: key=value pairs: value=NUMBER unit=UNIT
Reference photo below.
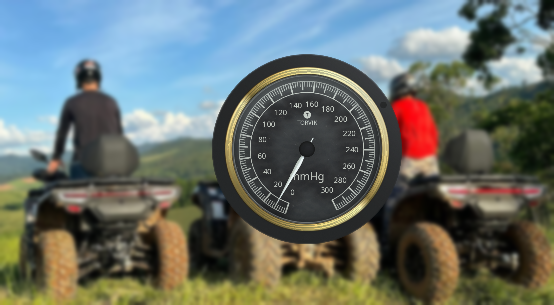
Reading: value=10 unit=mmHg
